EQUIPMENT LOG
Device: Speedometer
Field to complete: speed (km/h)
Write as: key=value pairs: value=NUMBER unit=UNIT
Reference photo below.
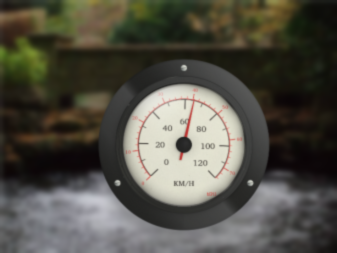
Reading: value=65 unit=km/h
